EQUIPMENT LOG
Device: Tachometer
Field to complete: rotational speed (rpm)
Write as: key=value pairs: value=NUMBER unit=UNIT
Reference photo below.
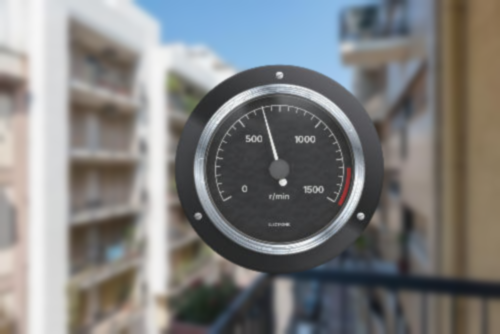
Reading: value=650 unit=rpm
